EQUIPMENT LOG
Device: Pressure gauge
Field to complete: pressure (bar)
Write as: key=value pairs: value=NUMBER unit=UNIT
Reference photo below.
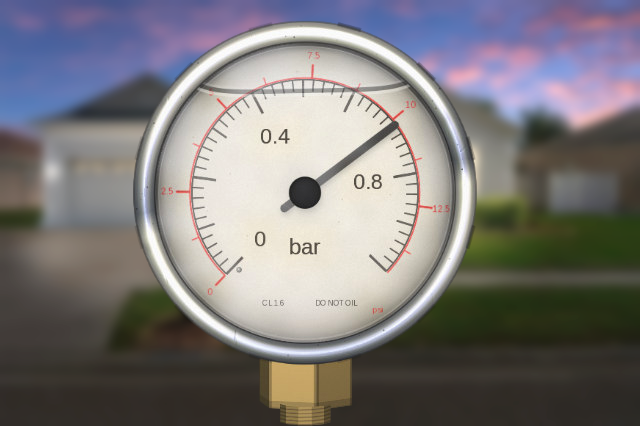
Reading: value=0.7 unit=bar
